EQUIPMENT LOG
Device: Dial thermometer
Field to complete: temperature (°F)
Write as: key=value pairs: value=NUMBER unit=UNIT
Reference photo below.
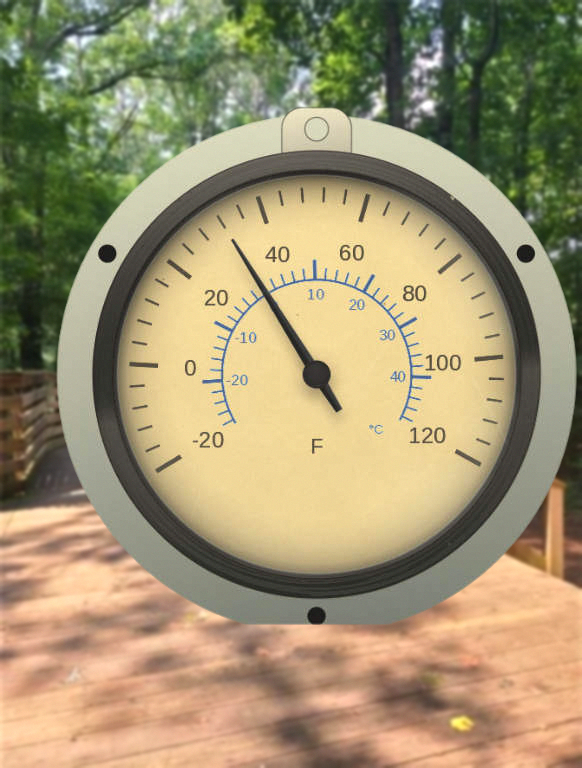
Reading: value=32 unit=°F
